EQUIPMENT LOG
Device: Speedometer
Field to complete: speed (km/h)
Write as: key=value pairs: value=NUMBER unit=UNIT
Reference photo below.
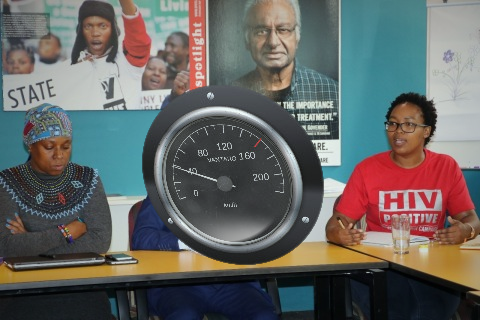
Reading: value=40 unit=km/h
